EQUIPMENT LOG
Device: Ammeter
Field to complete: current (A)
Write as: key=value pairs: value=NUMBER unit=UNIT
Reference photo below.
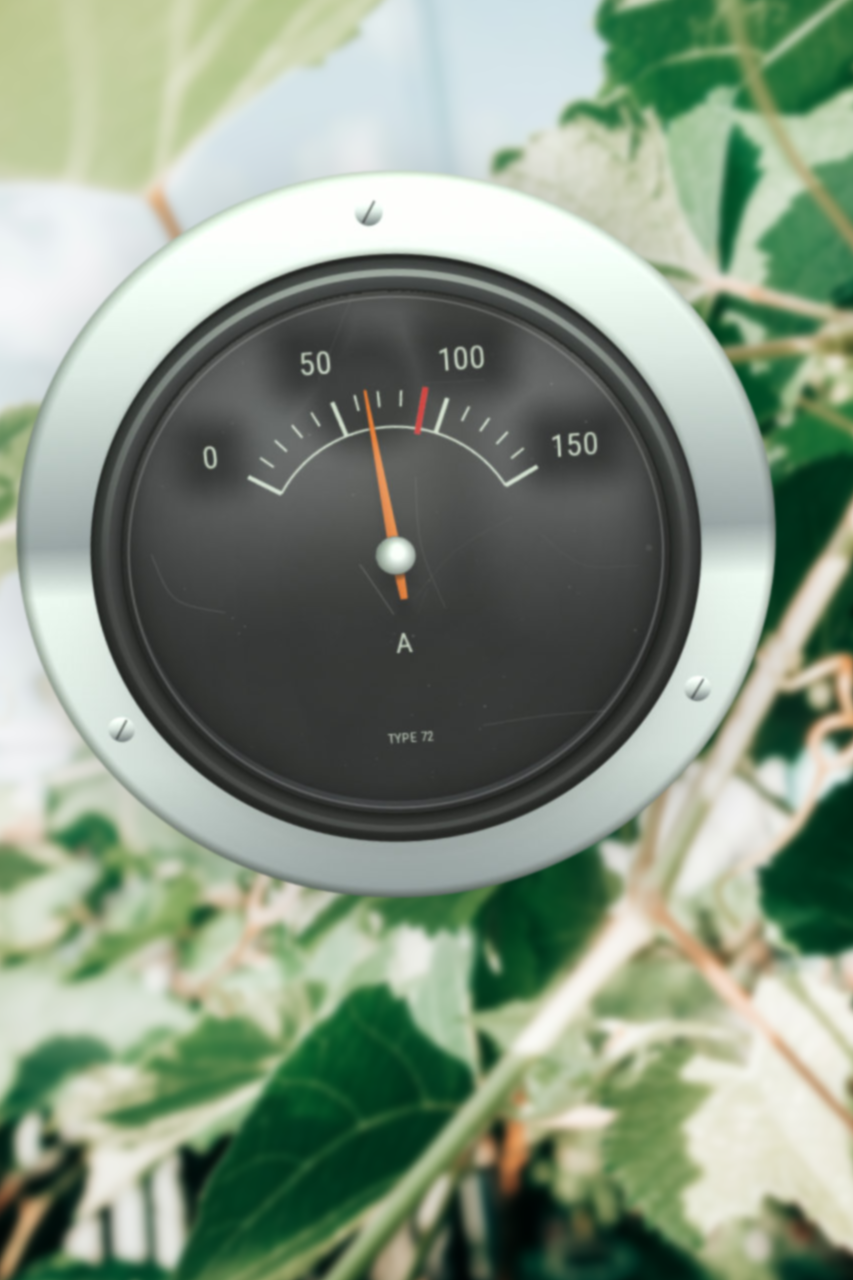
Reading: value=65 unit=A
